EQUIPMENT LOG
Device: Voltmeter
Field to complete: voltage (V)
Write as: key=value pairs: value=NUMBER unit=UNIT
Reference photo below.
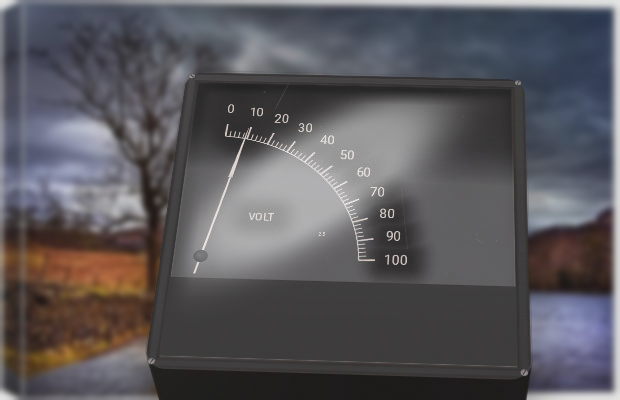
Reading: value=10 unit=V
